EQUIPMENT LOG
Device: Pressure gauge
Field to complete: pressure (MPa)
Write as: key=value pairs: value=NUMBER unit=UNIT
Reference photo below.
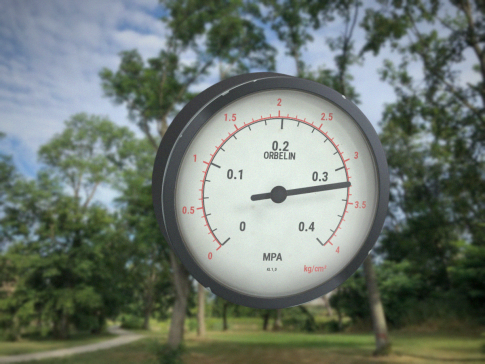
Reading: value=0.32 unit=MPa
